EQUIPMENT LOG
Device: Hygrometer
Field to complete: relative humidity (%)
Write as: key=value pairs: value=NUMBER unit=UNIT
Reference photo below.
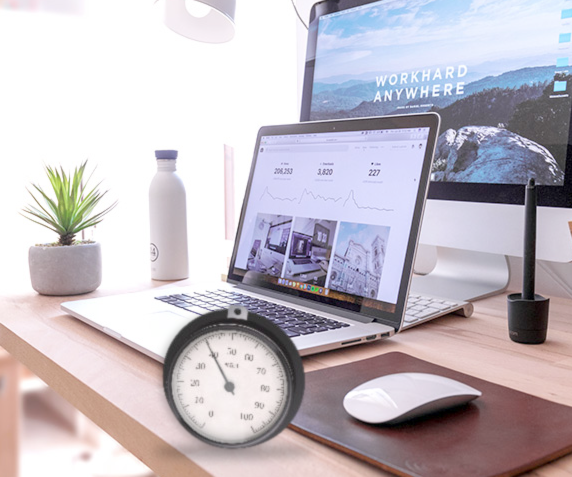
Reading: value=40 unit=%
